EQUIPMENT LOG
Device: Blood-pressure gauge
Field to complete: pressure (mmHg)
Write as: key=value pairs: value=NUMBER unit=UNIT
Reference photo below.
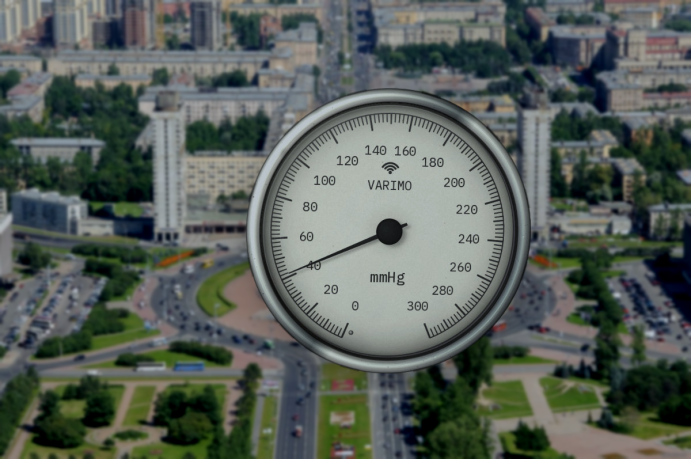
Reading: value=42 unit=mmHg
